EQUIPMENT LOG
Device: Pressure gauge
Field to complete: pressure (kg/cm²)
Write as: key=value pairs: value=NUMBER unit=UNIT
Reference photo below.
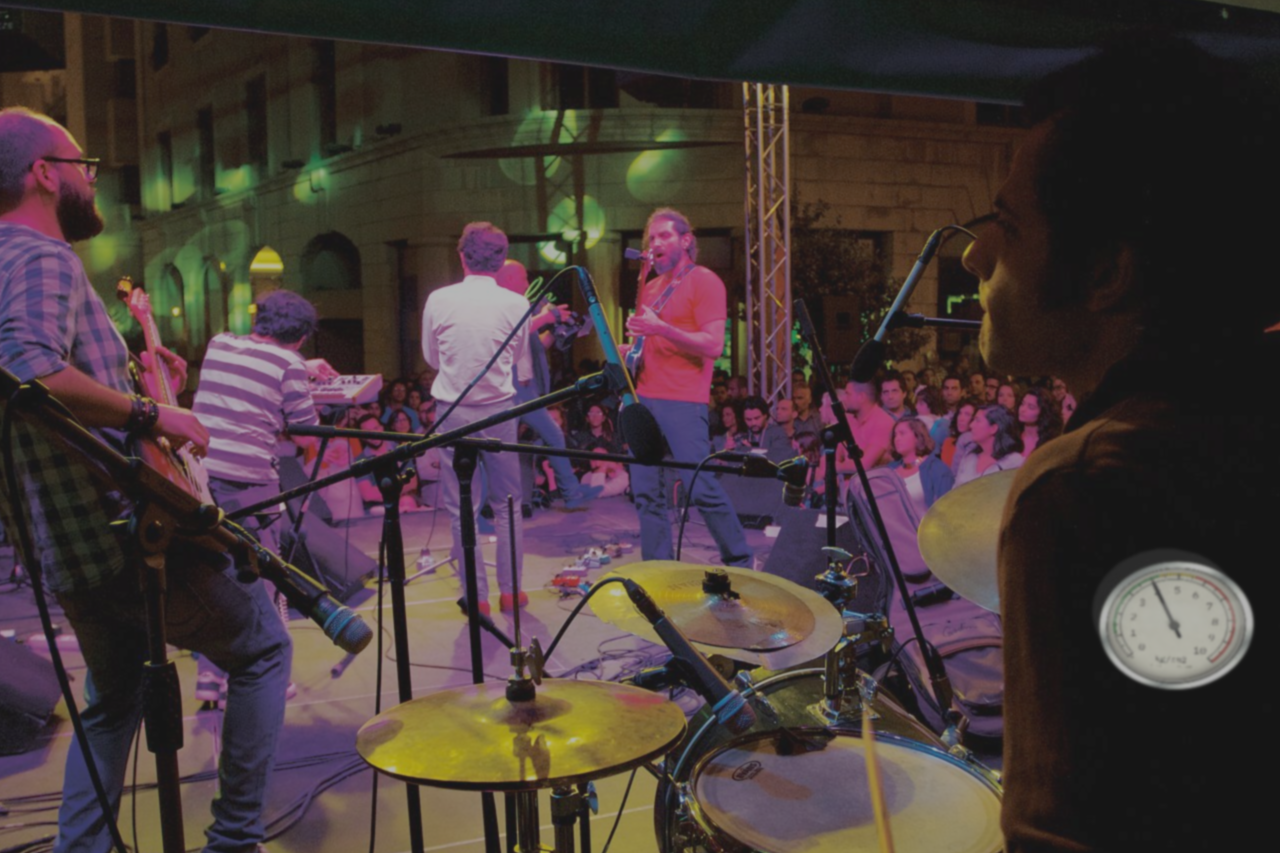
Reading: value=4 unit=kg/cm²
